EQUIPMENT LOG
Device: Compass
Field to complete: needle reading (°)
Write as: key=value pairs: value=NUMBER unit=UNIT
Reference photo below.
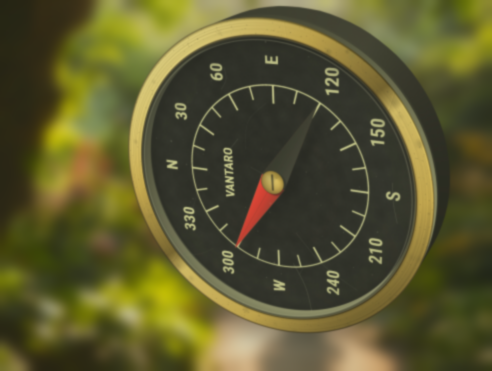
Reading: value=300 unit=°
